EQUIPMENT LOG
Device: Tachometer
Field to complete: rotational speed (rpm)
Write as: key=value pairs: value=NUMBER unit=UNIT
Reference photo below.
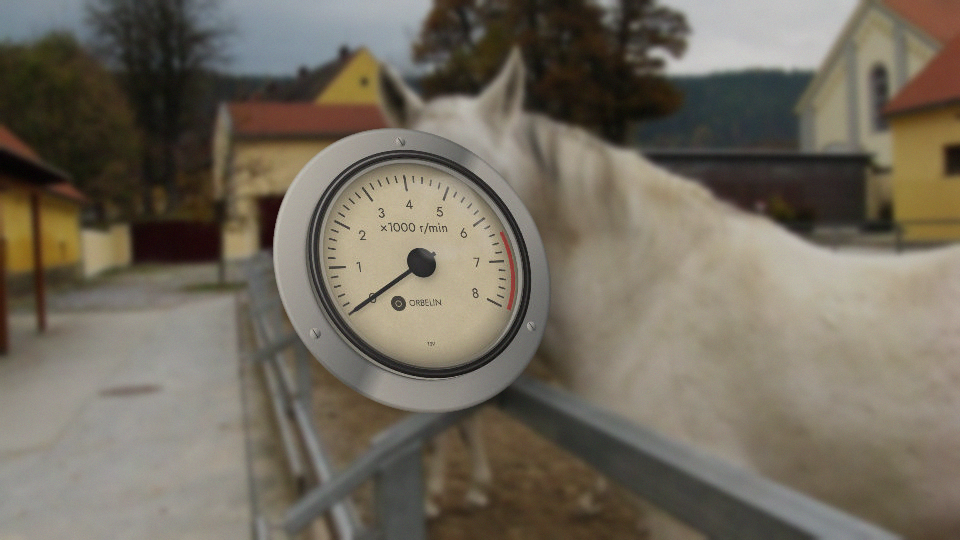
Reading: value=0 unit=rpm
